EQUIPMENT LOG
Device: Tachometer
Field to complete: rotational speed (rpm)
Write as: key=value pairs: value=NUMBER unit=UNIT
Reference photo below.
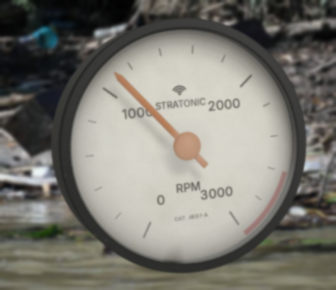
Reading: value=1100 unit=rpm
